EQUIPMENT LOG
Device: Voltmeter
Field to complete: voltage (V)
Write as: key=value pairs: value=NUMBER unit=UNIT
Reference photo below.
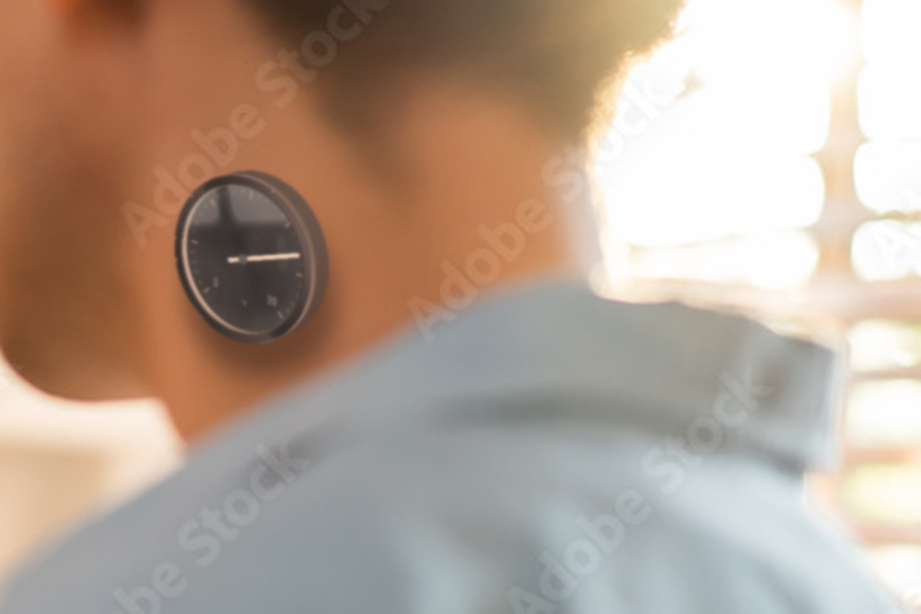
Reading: value=23 unit=V
